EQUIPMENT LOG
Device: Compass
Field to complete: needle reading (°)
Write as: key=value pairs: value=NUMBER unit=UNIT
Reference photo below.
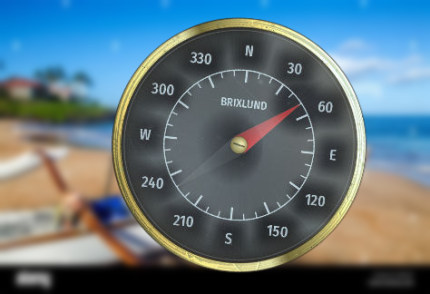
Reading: value=50 unit=°
